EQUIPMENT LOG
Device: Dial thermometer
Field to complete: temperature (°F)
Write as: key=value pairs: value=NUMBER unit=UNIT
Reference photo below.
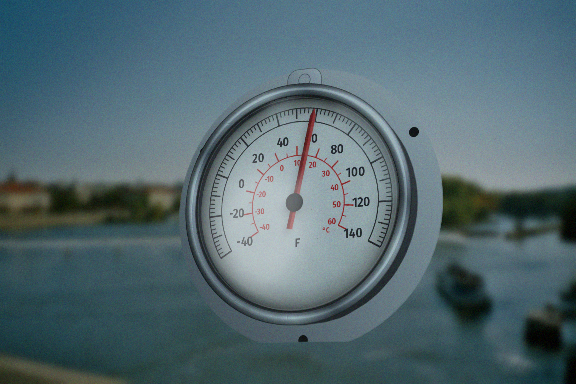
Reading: value=60 unit=°F
